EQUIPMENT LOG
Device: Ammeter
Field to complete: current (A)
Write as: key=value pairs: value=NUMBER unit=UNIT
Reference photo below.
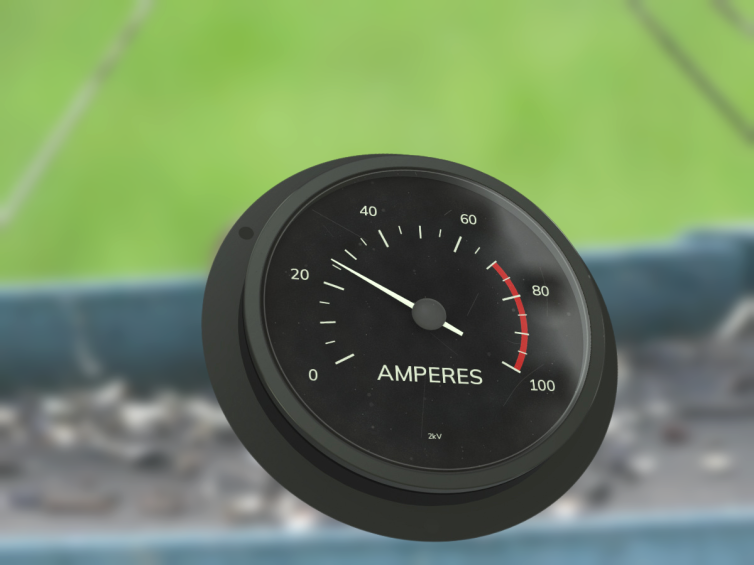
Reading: value=25 unit=A
